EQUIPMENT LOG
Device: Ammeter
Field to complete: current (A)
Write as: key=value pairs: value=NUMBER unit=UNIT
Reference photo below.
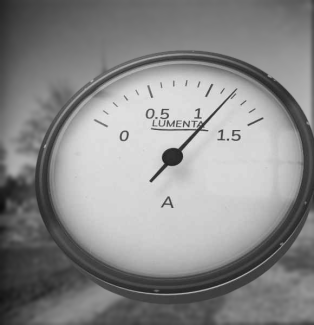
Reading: value=1.2 unit=A
